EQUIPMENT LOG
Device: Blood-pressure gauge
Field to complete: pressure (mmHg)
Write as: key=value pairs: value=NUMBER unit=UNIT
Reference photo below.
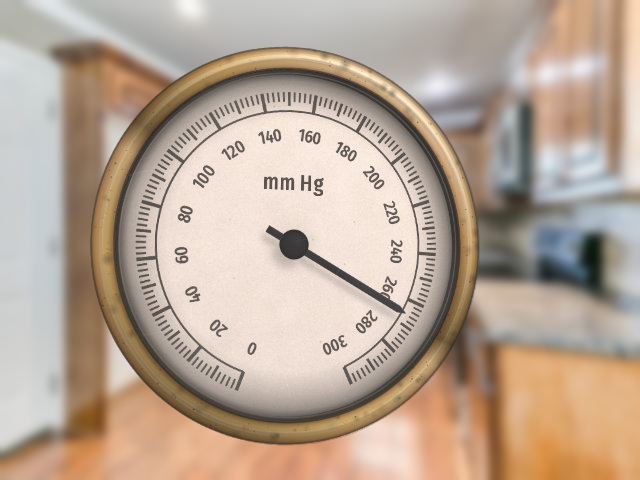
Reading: value=266 unit=mmHg
